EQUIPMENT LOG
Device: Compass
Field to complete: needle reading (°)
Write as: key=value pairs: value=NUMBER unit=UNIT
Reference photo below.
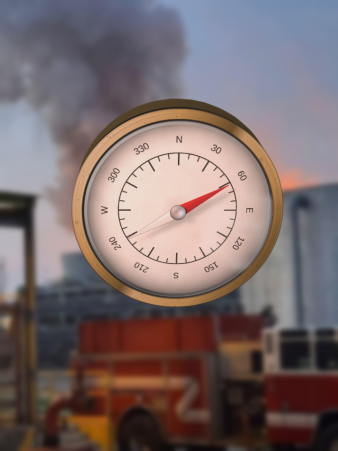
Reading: value=60 unit=°
